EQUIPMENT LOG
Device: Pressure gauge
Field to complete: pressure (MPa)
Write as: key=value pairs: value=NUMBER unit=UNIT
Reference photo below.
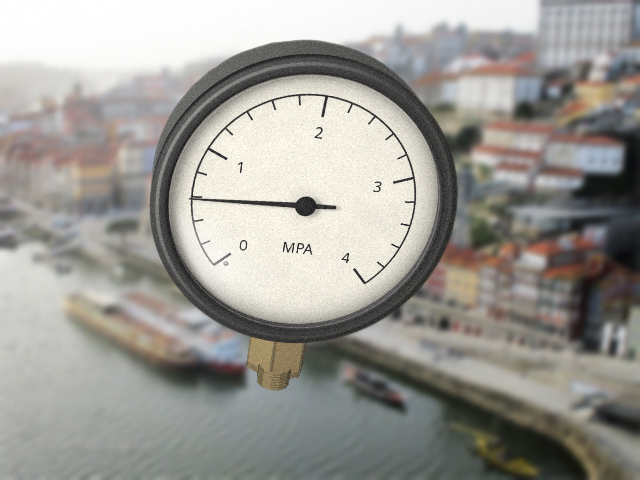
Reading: value=0.6 unit=MPa
